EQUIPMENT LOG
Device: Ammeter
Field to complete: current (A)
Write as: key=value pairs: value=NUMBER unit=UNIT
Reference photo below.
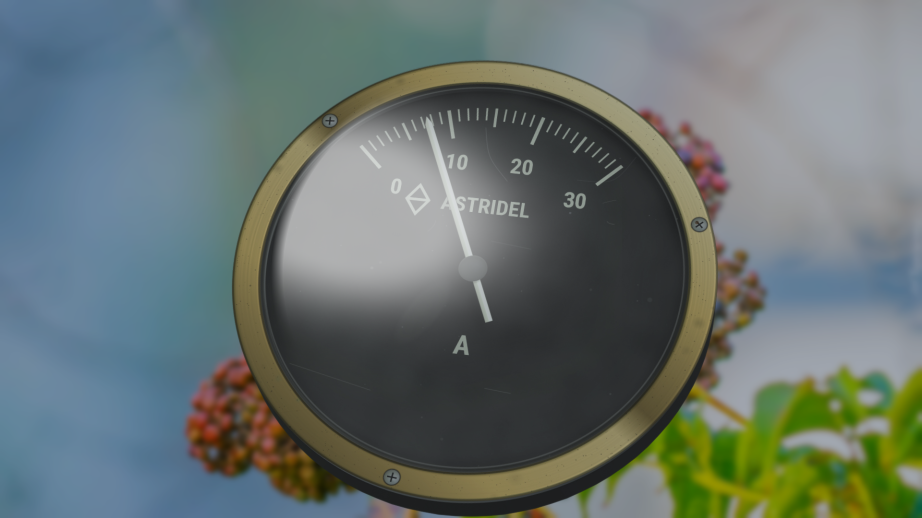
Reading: value=7.5 unit=A
